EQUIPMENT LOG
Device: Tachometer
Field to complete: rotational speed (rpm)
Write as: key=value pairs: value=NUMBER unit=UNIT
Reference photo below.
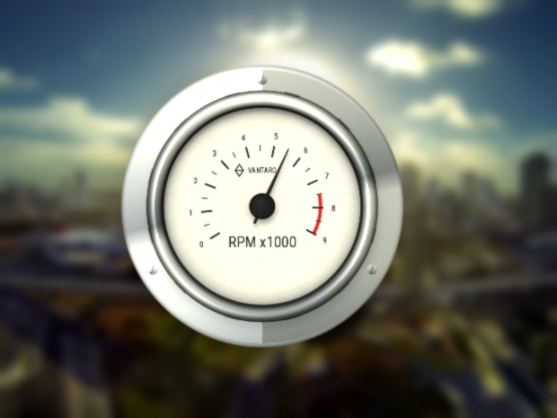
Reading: value=5500 unit=rpm
